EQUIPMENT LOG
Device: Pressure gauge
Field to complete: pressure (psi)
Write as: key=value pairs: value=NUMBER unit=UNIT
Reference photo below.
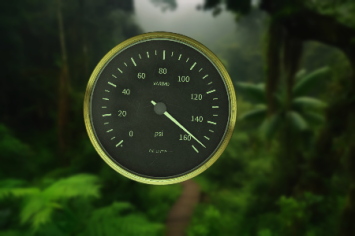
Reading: value=155 unit=psi
